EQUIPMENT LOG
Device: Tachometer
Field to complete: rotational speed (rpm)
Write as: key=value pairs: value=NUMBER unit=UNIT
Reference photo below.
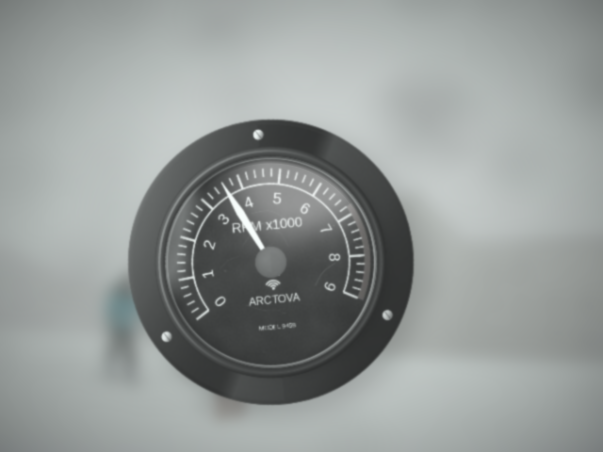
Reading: value=3600 unit=rpm
